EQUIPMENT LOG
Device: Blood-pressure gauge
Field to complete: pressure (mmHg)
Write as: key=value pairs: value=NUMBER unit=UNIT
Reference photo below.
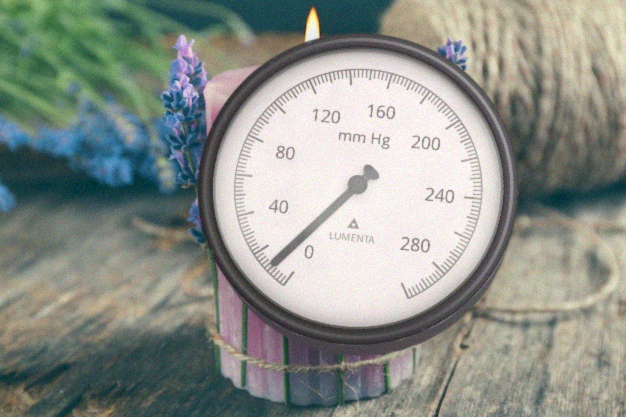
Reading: value=10 unit=mmHg
